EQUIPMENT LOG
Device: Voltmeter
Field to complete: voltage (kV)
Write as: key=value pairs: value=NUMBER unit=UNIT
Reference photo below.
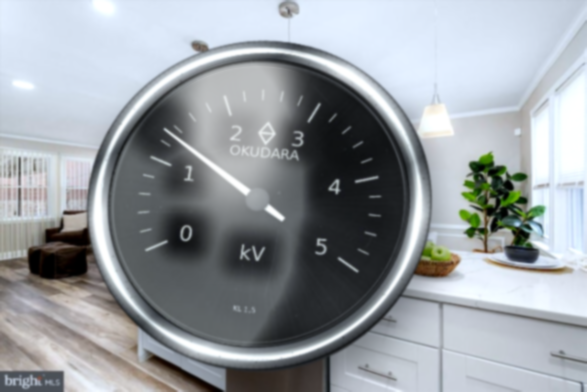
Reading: value=1.3 unit=kV
